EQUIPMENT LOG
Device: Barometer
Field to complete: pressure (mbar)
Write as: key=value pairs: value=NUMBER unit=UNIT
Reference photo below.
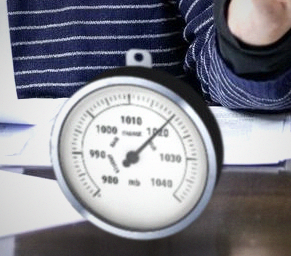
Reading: value=1020 unit=mbar
